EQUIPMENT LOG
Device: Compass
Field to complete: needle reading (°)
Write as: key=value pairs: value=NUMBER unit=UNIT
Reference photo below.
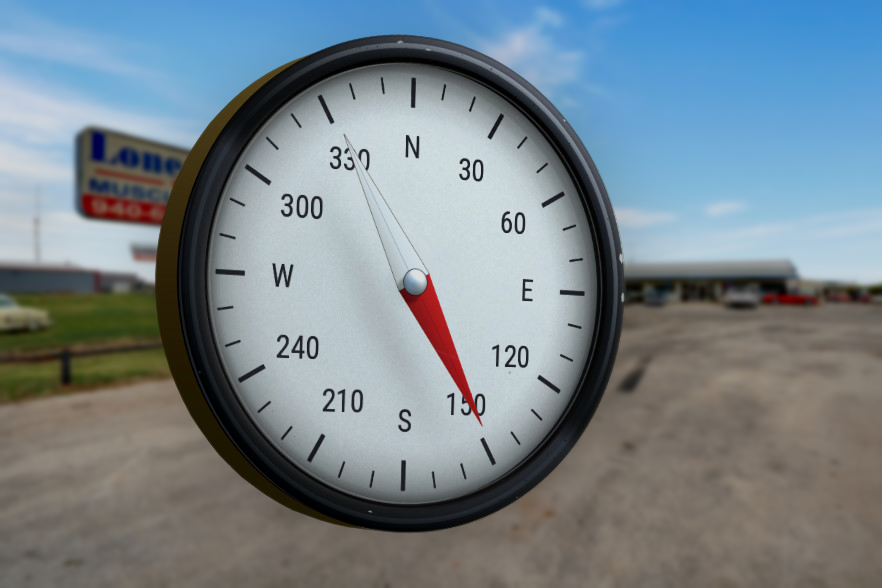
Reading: value=150 unit=°
